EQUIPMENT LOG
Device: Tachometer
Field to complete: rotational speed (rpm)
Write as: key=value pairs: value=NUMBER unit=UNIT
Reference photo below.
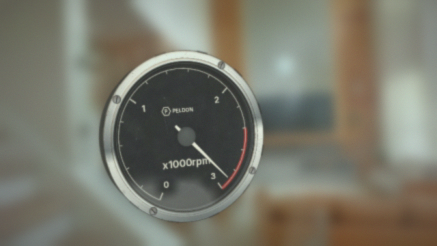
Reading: value=2900 unit=rpm
